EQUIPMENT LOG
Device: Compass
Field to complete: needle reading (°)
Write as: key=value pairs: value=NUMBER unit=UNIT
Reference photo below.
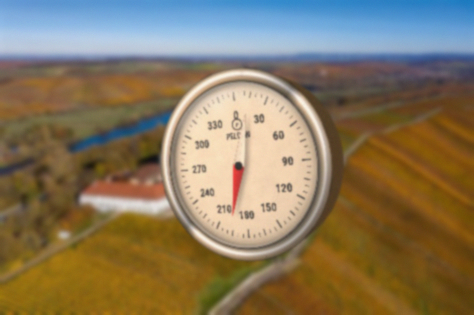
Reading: value=195 unit=°
